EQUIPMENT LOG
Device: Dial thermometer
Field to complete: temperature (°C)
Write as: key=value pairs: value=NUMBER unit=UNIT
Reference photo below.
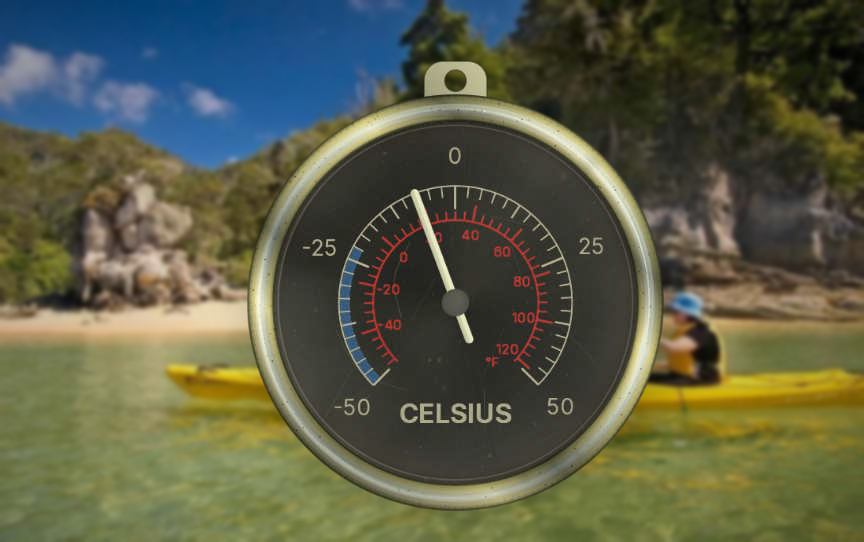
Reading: value=-7.5 unit=°C
